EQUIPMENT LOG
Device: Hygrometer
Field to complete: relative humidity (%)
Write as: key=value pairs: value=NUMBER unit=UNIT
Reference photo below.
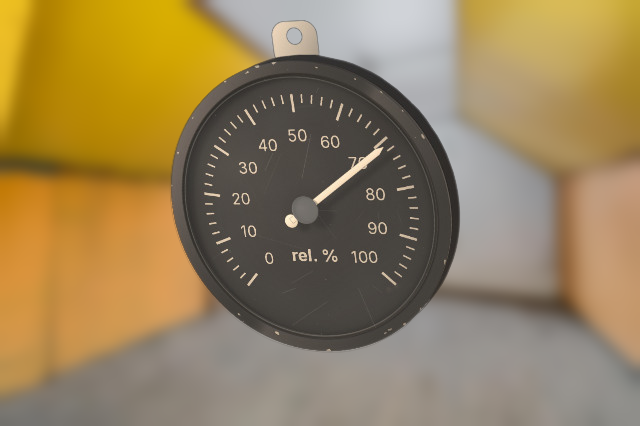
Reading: value=71 unit=%
